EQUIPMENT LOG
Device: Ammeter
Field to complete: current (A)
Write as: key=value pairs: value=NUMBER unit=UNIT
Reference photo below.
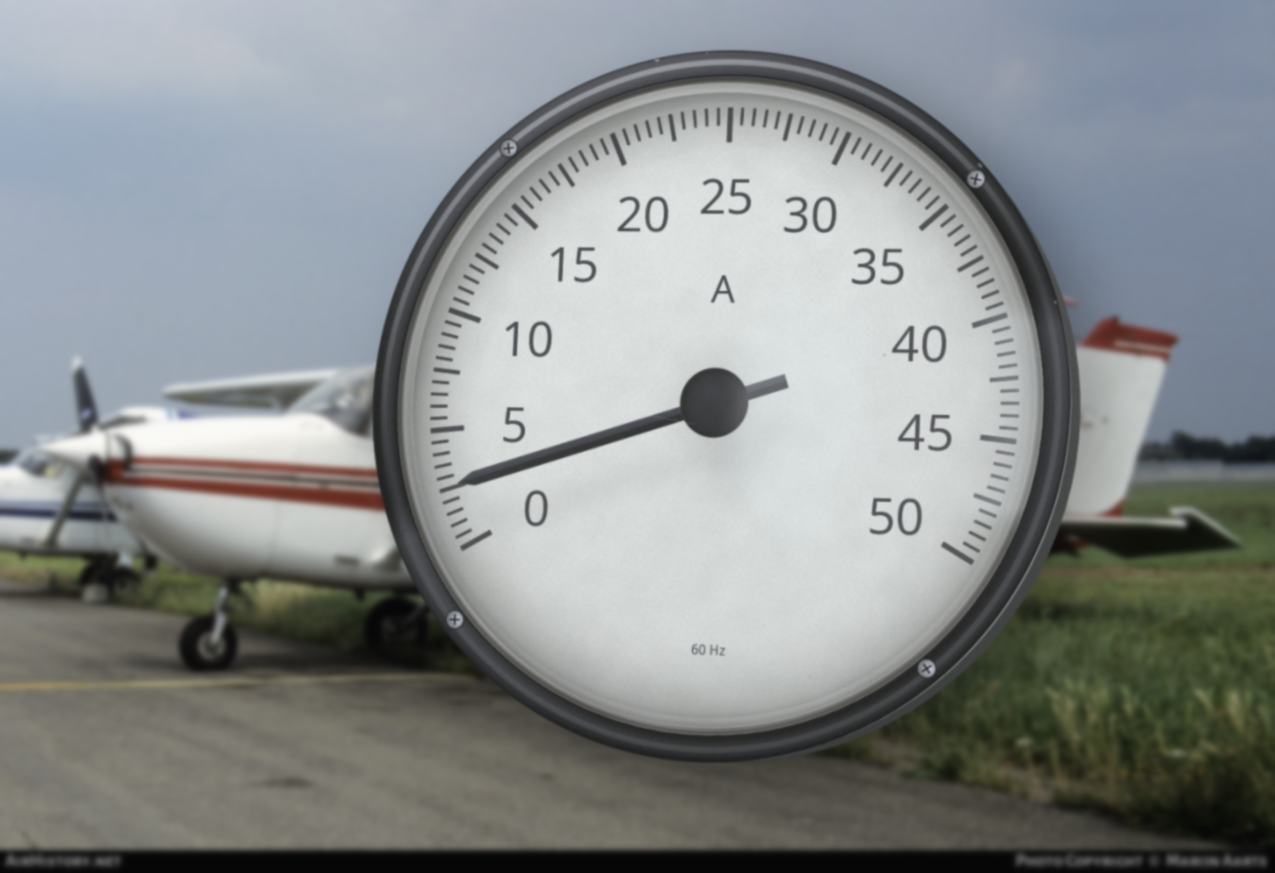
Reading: value=2.5 unit=A
